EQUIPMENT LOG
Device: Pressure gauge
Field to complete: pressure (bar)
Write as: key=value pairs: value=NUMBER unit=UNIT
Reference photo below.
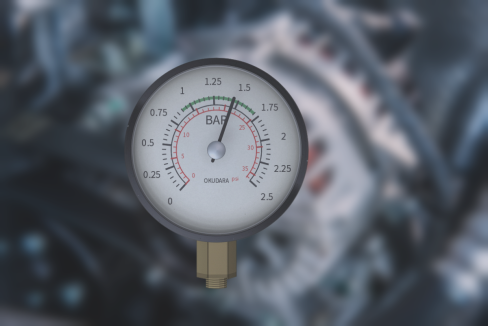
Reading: value=1.45 unit=bar
